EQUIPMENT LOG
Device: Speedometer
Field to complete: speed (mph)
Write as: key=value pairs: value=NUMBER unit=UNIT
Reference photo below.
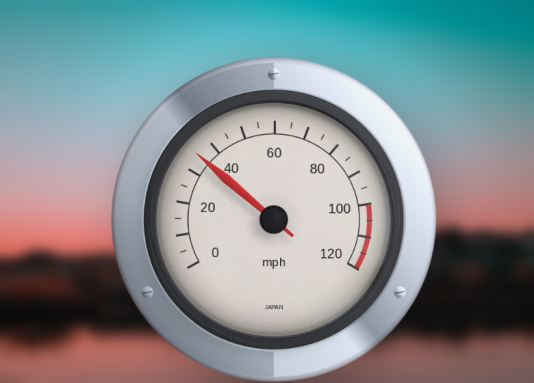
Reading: value=35 unit=mph
